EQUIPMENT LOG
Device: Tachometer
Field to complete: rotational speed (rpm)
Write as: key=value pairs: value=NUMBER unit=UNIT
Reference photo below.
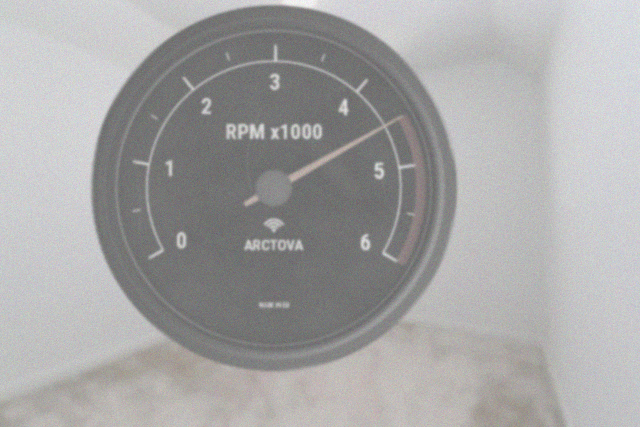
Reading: value=4500 unit=rpm
